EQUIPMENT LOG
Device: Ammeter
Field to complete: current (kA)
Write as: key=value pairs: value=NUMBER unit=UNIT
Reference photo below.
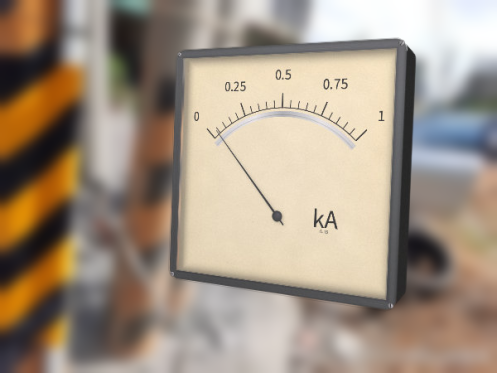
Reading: value=0.05 unit=kA
